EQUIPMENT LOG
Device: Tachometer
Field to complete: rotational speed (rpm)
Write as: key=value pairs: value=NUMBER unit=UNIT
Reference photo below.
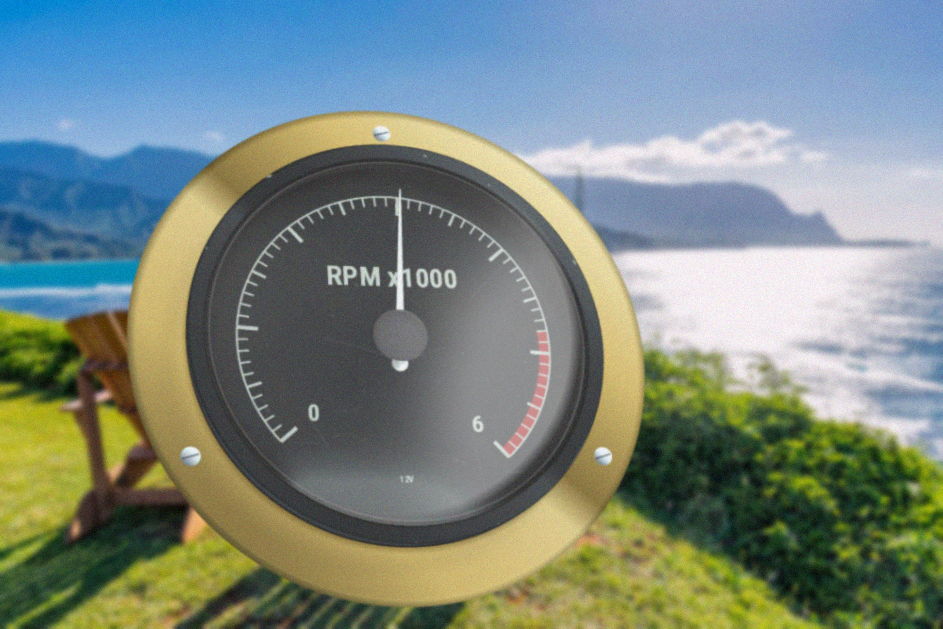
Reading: value=3000 unit=rpm
